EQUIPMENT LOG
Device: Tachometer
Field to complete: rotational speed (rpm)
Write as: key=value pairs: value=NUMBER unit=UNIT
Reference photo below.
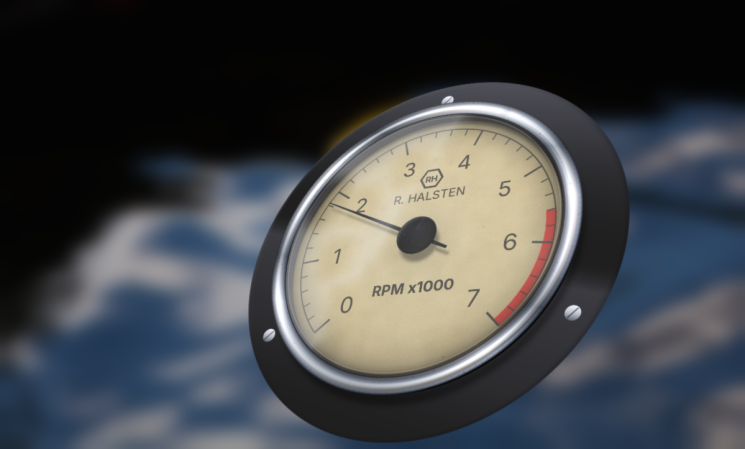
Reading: value=1800 unit=rpm
